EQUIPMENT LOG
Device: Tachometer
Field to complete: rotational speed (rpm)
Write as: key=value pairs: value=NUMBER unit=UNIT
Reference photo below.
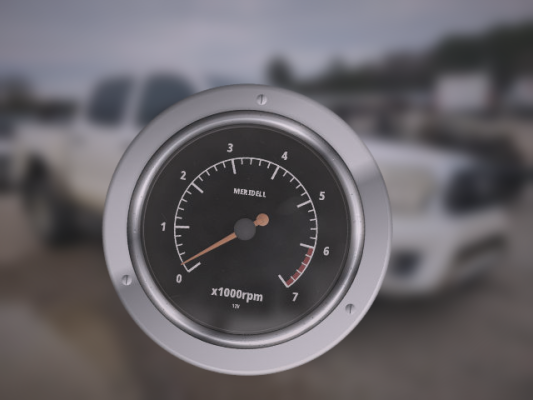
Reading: value=200 unit=rpm
